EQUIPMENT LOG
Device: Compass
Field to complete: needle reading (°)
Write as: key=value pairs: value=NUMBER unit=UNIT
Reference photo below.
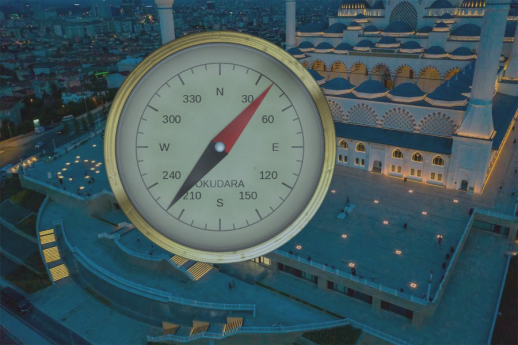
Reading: value=40 unit=°
